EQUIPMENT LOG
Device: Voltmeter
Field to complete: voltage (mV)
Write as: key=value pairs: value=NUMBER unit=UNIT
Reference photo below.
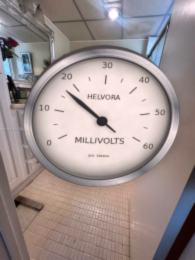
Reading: value=17.5 unit=mV
